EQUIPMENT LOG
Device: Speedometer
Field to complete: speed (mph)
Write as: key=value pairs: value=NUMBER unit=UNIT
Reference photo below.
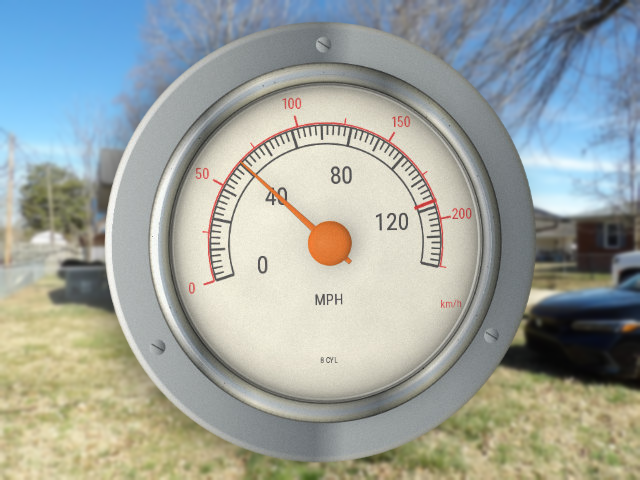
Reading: value=40 unit=mph
